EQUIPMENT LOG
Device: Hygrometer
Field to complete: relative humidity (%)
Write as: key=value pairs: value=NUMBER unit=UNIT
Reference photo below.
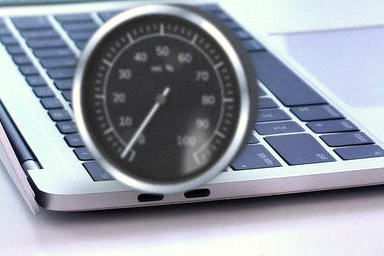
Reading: value=2 unit=%
